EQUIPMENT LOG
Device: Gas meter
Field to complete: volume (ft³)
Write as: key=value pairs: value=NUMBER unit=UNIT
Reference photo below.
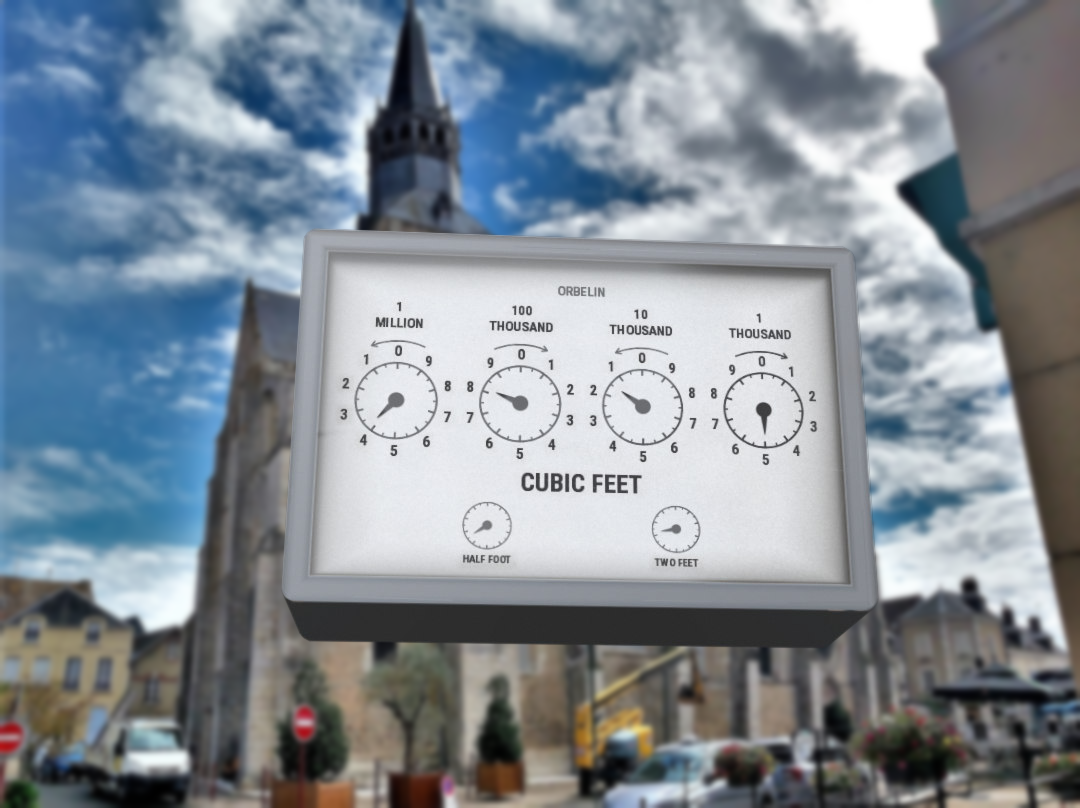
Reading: value=381500 unit=ft³
